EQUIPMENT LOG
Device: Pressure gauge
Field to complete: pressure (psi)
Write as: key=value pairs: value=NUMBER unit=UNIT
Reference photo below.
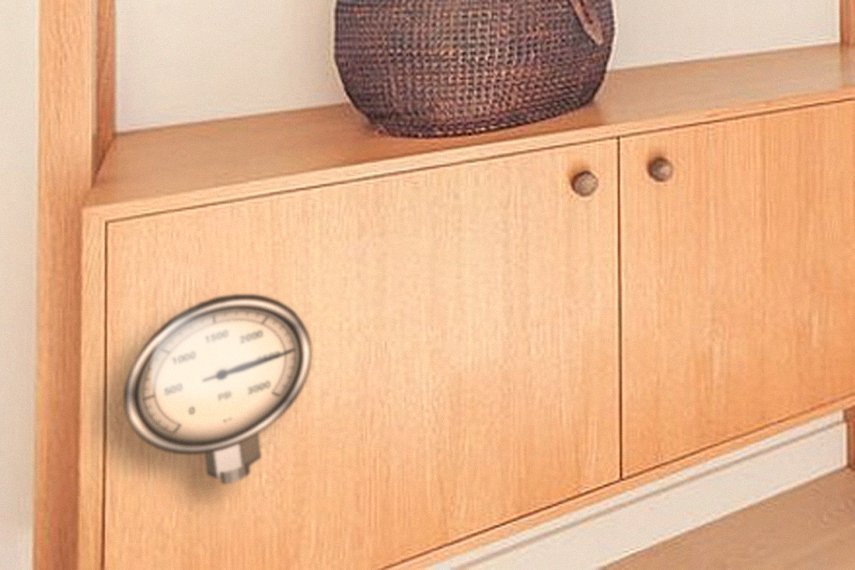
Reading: value=2500 unit=psi
